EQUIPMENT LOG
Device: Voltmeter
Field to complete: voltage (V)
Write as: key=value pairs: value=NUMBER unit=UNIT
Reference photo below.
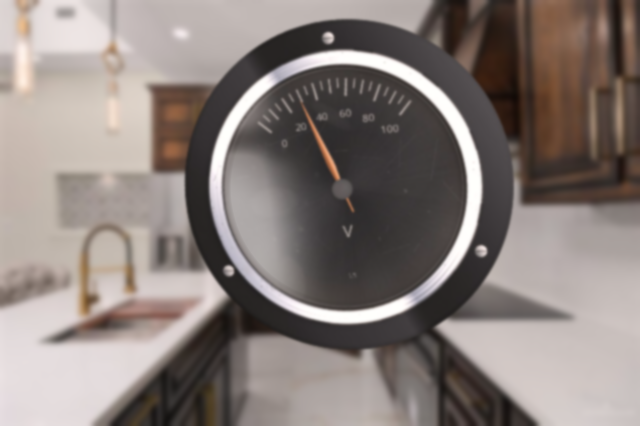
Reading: value=30 unit=V
